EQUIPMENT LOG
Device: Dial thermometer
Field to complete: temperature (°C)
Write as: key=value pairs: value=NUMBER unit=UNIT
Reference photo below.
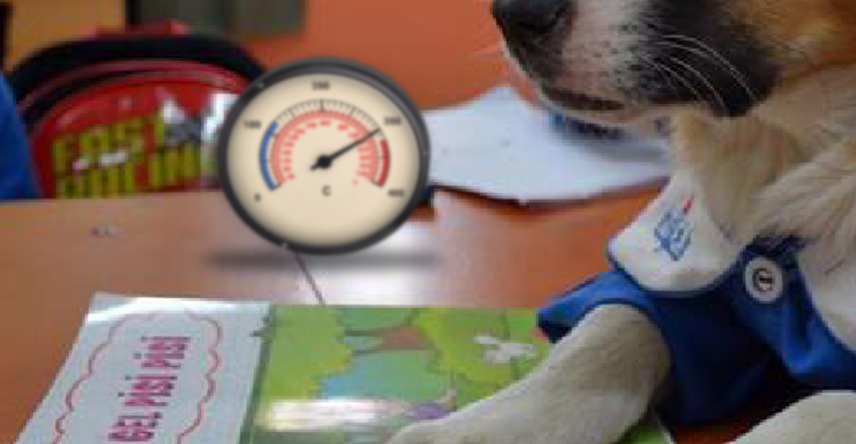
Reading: value=300 unit=°C
